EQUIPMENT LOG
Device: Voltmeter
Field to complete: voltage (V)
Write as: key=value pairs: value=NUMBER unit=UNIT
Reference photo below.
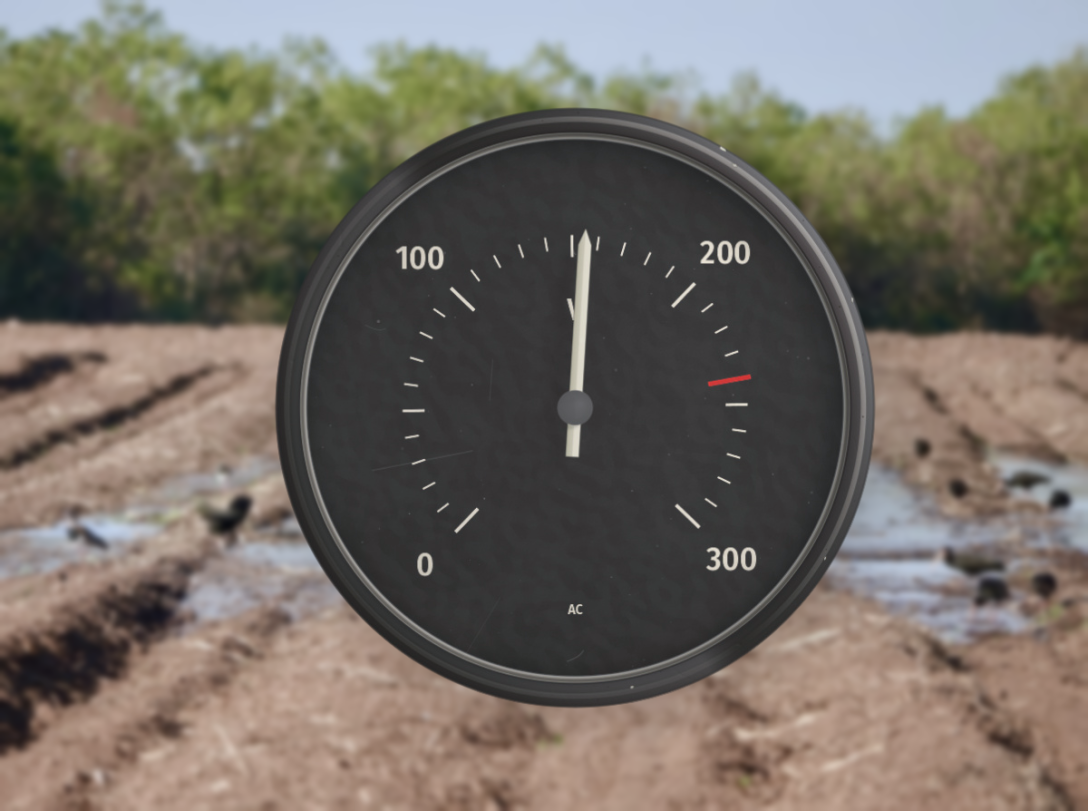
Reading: value=155 unit=V
